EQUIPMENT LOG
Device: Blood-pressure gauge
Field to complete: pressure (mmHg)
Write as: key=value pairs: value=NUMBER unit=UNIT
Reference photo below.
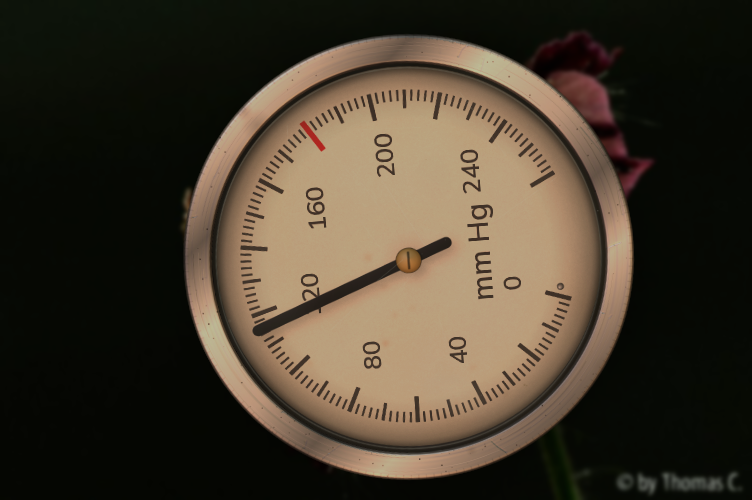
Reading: value=116 unit=mmHg
